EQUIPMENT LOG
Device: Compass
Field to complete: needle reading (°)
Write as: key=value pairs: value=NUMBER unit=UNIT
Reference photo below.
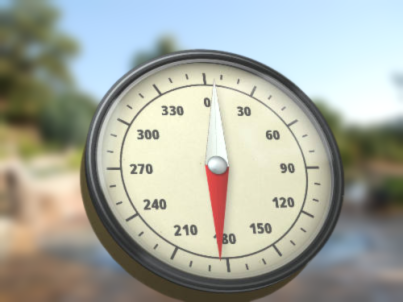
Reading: value=185 unit=°
